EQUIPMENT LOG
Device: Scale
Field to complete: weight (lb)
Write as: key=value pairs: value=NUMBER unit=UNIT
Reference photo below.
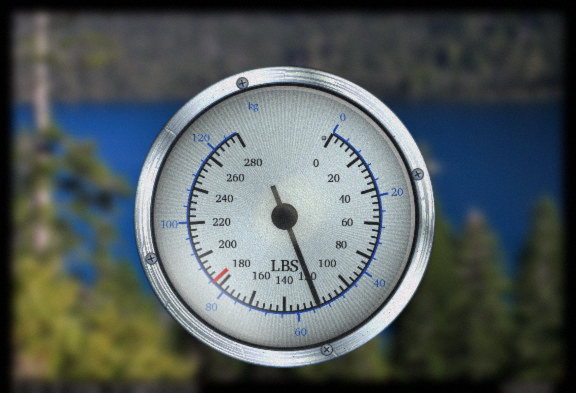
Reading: value=120 unit=lb
